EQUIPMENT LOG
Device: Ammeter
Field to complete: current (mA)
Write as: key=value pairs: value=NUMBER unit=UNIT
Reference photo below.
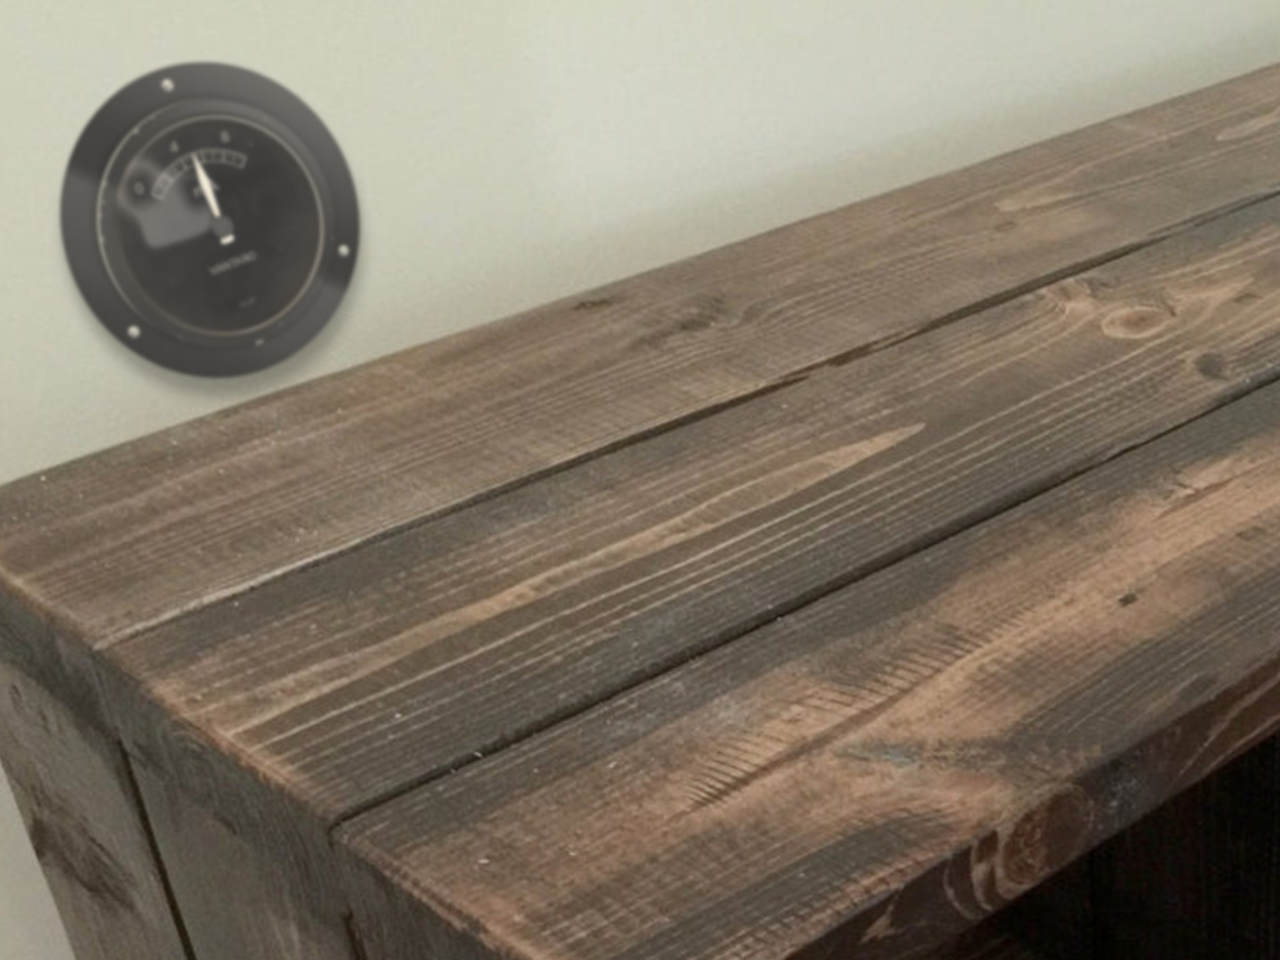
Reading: value=5 unit=mA
